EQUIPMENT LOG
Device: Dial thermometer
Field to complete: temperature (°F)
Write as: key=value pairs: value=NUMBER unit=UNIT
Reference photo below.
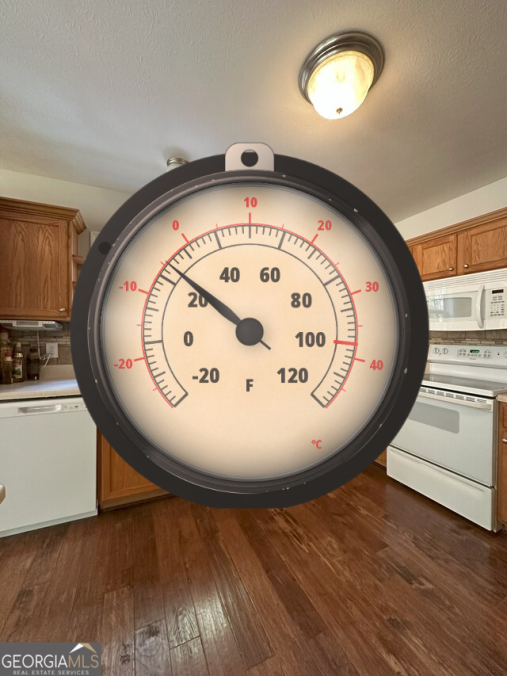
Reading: value=24 unit=°F
